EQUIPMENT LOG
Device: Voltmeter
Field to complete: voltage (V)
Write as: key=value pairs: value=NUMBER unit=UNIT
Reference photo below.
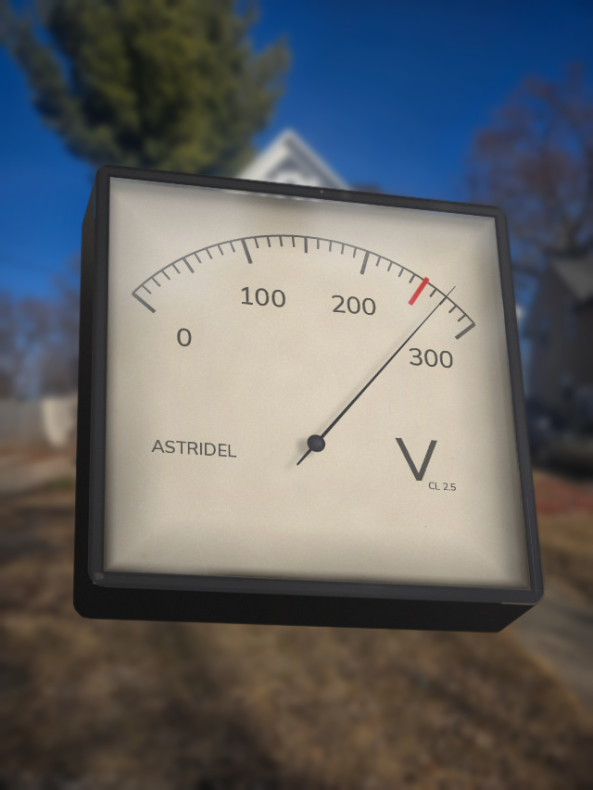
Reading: value=270 unit=V
